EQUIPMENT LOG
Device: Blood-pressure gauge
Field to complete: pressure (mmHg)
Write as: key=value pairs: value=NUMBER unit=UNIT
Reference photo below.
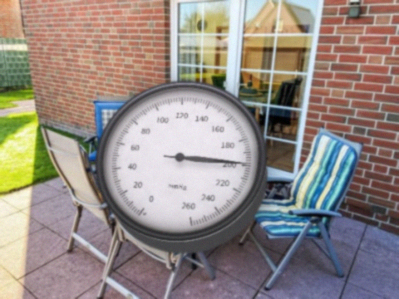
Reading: value=200 unit=mmHg
